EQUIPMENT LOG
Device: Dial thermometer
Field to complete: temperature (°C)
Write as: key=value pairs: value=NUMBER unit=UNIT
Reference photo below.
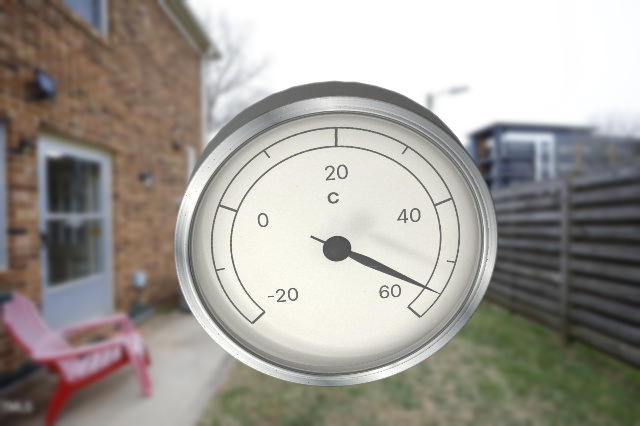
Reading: value=55 unit=°C
